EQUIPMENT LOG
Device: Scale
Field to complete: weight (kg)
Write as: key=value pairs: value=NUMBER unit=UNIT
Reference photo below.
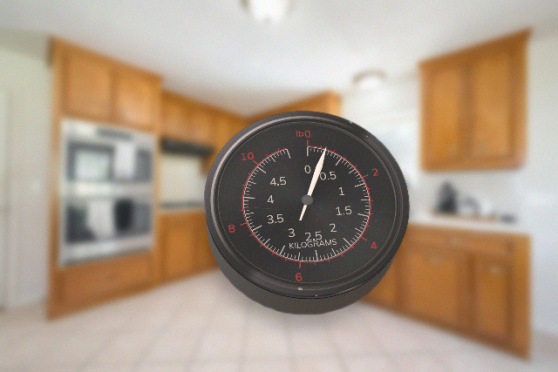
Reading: value=0.25 unit=kg
